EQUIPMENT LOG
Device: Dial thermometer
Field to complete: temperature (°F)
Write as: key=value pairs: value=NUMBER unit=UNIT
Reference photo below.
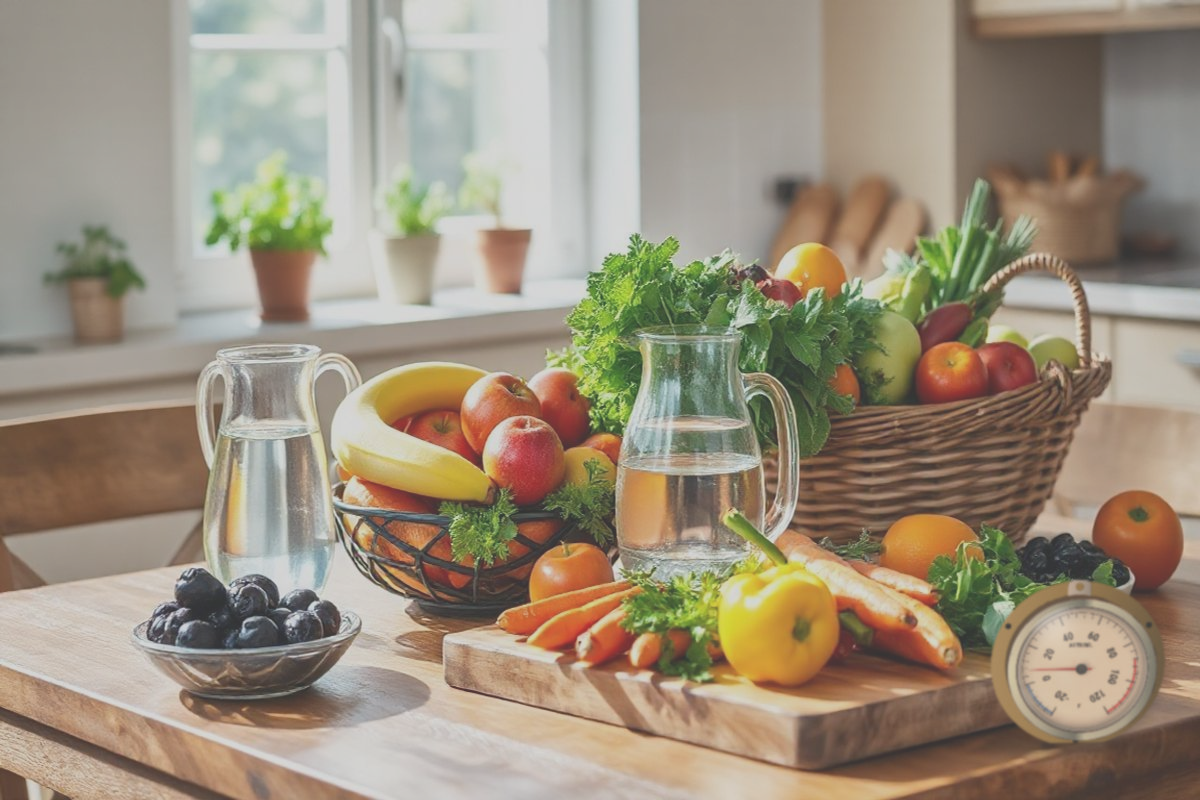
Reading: value=8 unit=°F
